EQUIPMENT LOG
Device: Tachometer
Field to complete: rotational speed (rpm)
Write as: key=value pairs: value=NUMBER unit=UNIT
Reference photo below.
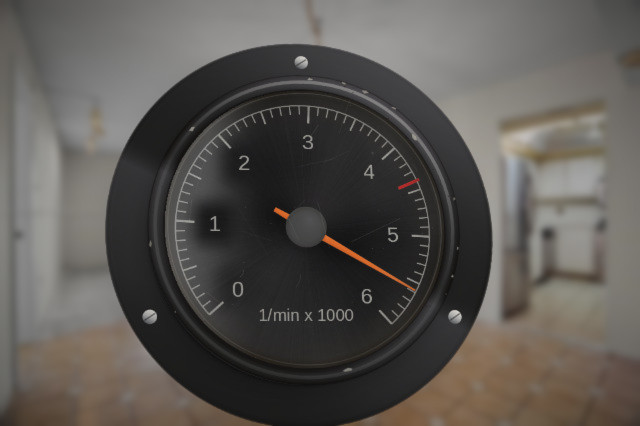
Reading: value=5600 unit=rpm
